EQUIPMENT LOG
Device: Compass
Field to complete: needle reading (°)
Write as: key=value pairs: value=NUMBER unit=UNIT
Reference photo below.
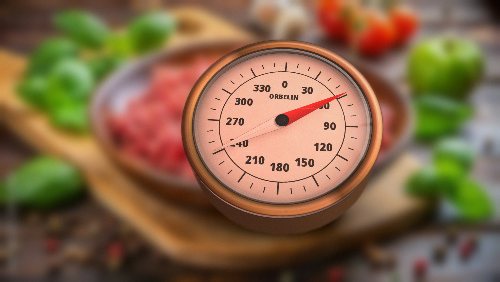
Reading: value=60 unit=°
